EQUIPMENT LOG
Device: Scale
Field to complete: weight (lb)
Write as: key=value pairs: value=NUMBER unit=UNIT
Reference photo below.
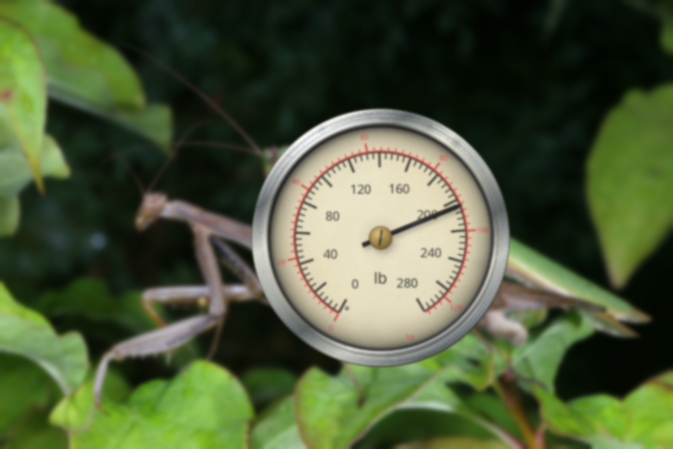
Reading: value=204 unit=lb
